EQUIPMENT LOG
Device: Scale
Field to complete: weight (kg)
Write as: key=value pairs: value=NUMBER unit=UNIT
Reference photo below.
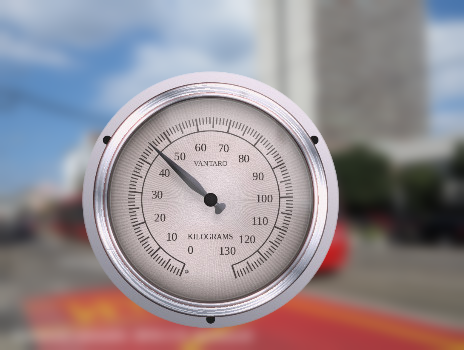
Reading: value=45 unit=kg
